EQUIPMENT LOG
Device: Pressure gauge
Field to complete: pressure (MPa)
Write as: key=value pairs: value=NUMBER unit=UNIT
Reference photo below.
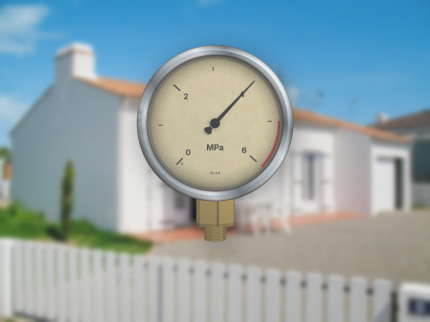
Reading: value=4 unit=MPa
